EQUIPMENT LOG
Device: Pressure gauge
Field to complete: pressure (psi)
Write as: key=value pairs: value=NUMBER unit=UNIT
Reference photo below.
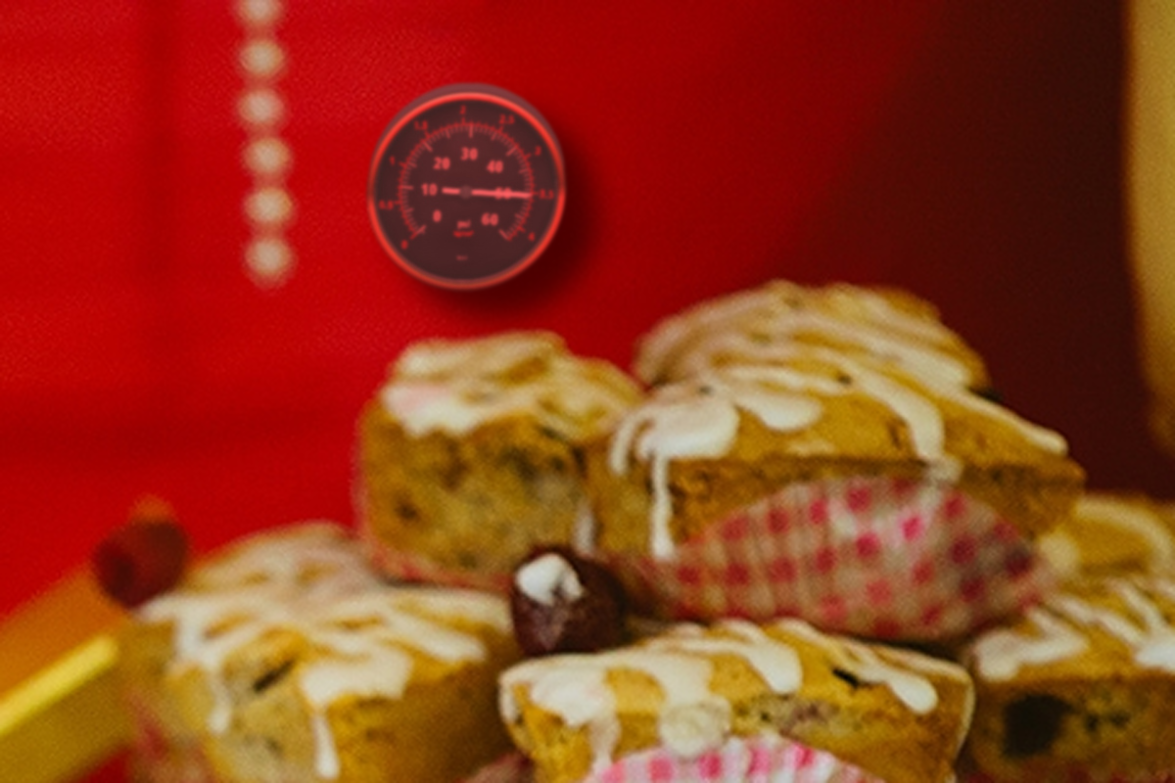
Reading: value=50 unit=psi
